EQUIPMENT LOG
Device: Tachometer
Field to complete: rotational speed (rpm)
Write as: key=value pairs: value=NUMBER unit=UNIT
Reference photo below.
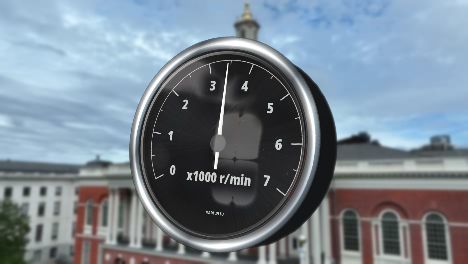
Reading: value=3500 unit=rpm
